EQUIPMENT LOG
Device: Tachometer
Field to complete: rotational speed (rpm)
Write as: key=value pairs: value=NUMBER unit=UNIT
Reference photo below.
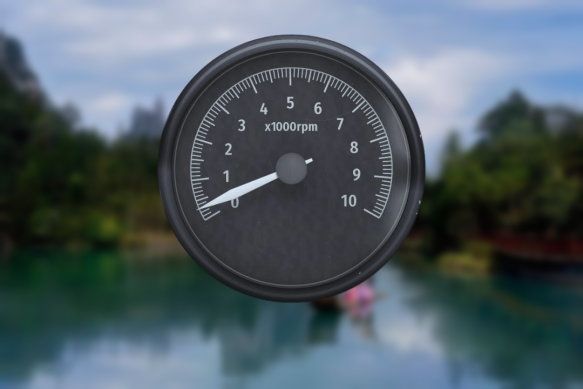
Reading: value=300 unit=rpm
